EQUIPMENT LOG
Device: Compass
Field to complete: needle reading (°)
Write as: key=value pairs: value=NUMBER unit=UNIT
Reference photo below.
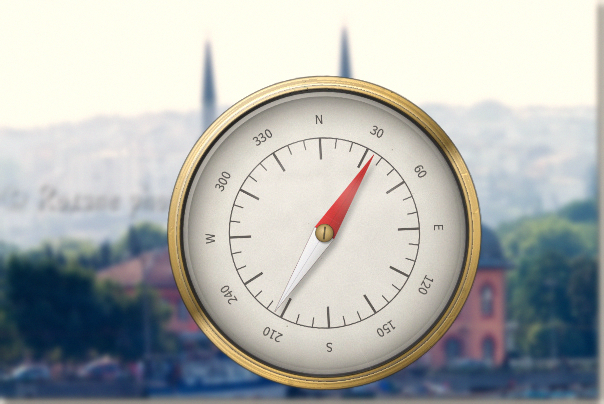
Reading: value=35 unit=°
